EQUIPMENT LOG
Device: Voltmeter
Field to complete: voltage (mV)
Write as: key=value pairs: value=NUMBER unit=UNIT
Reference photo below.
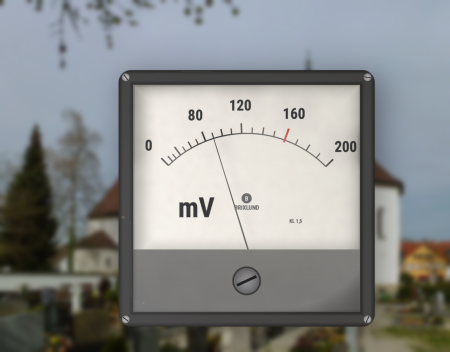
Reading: value=90 unit=mV
